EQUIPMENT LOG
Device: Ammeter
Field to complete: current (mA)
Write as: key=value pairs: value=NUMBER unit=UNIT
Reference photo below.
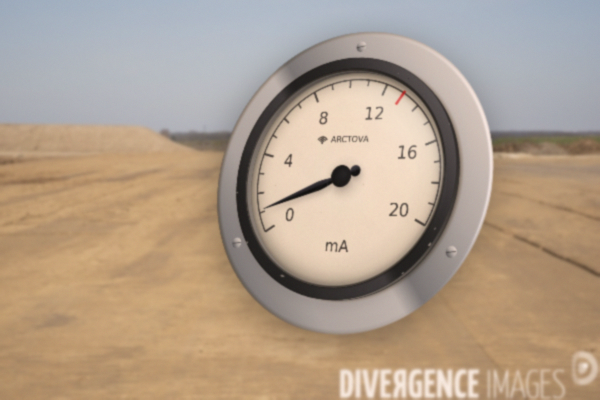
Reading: value=1 unit=mA
